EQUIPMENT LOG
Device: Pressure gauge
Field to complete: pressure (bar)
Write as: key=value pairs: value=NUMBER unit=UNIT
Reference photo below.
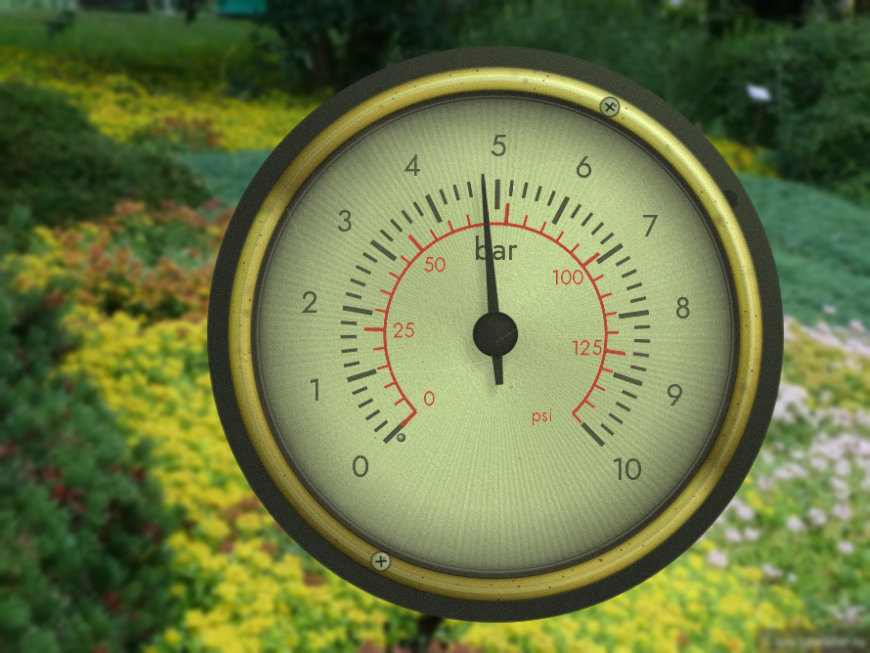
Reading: value=4.8 unit=bar
